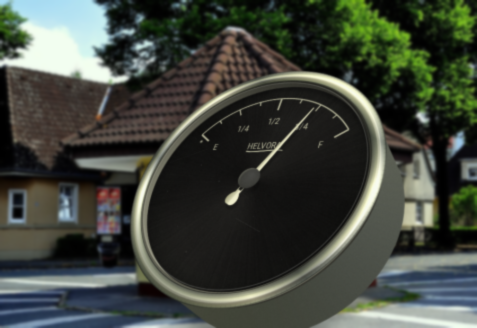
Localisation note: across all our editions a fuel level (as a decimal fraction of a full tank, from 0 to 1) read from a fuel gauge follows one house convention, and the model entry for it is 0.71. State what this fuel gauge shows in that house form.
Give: 0.75
